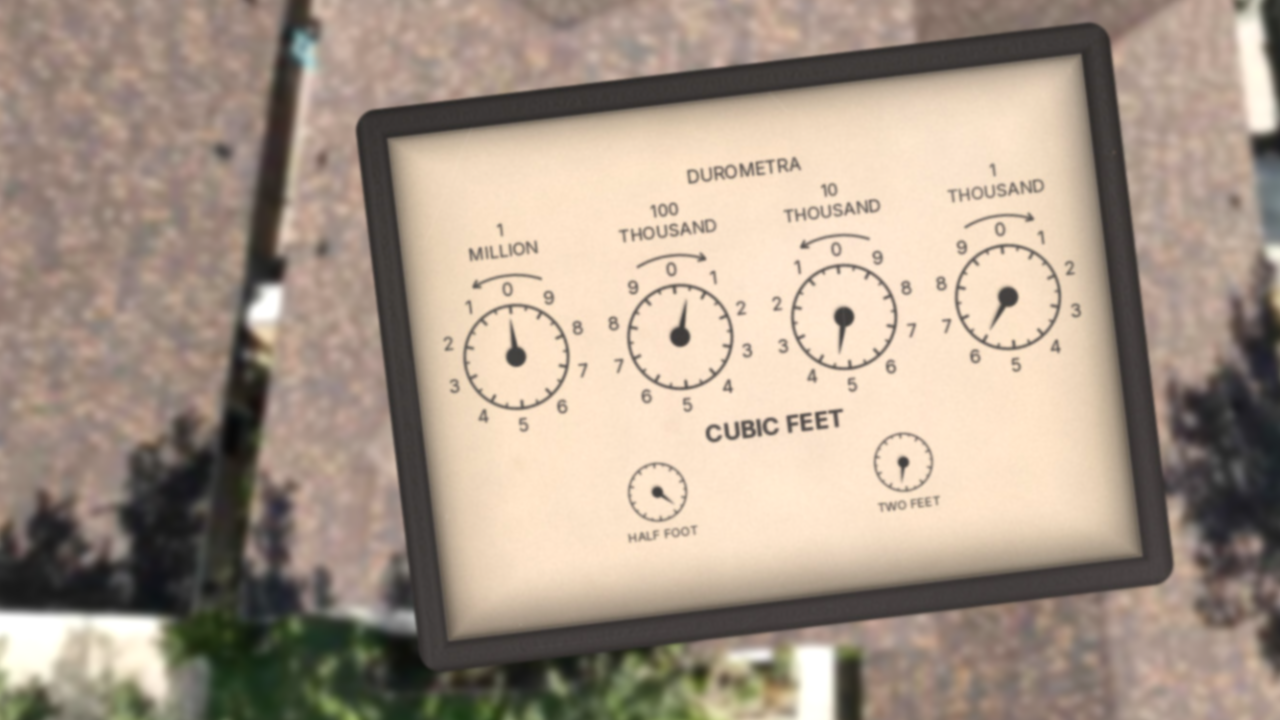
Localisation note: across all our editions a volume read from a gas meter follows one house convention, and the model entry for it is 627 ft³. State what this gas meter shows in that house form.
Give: 4600 ft³
